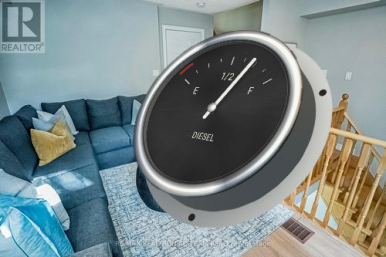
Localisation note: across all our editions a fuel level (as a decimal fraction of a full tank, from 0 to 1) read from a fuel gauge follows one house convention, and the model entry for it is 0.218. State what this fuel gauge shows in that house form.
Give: 0.75
